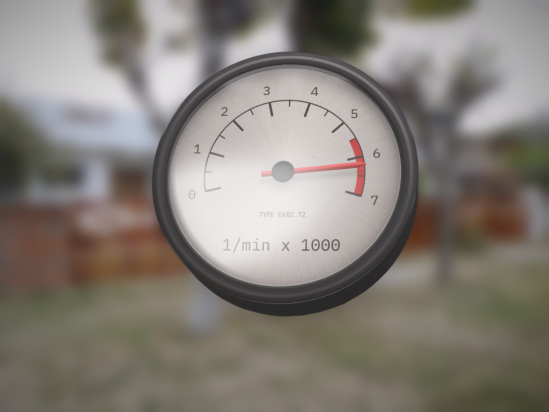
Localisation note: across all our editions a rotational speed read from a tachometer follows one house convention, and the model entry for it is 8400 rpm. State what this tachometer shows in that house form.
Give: 6250 rpm
